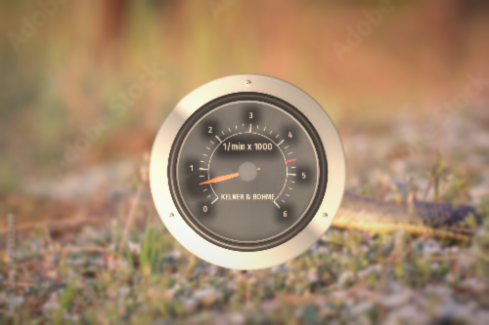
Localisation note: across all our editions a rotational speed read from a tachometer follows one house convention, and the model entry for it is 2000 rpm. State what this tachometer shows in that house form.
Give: 600 rpm
